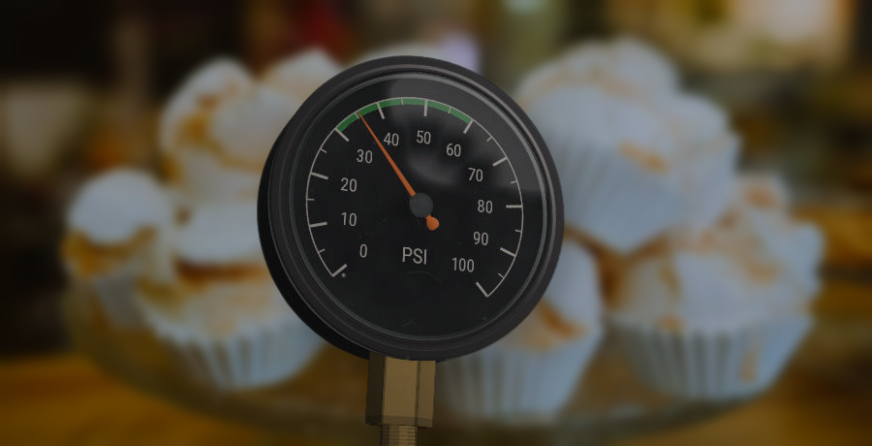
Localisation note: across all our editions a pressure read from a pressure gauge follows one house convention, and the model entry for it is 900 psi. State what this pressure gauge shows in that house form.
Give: 35 psi
